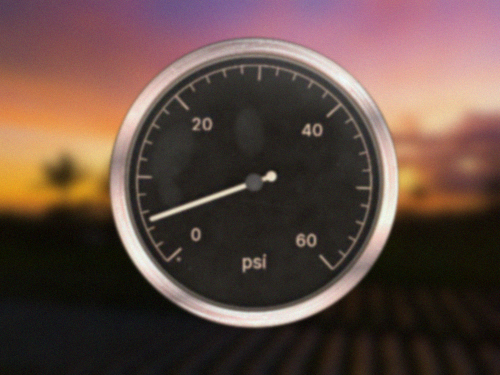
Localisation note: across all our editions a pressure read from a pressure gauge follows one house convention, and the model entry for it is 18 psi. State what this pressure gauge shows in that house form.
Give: 5 psi
